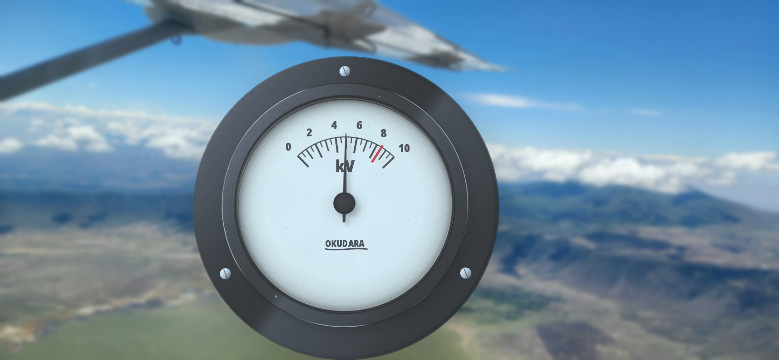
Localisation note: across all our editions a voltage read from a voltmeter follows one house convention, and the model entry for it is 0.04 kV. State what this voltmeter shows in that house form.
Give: 5 kV
